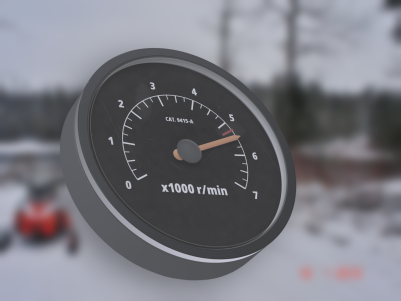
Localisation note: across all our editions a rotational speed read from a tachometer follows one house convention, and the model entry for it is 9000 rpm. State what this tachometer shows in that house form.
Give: 5500 rpm
